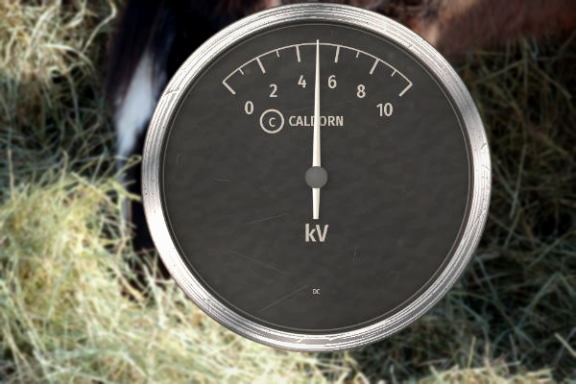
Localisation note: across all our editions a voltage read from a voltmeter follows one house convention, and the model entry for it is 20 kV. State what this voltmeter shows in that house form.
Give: 5 kV
